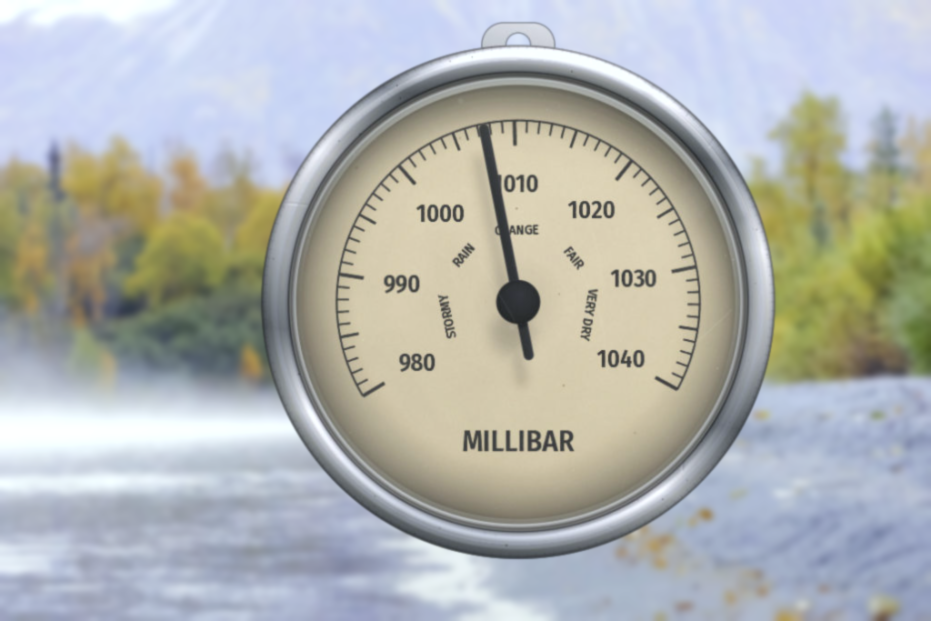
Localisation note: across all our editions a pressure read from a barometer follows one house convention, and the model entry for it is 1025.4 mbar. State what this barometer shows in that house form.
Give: 1007.5 mbar
